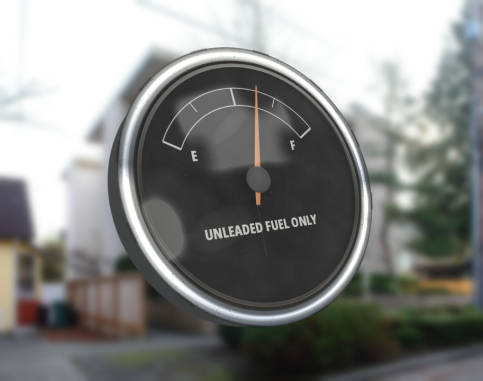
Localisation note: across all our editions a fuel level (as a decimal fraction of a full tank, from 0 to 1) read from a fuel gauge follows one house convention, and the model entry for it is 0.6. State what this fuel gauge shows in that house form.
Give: 0.625
